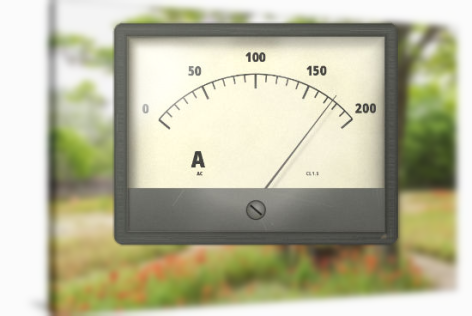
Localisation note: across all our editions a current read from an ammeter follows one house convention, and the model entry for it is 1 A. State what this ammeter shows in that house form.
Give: 175 A
